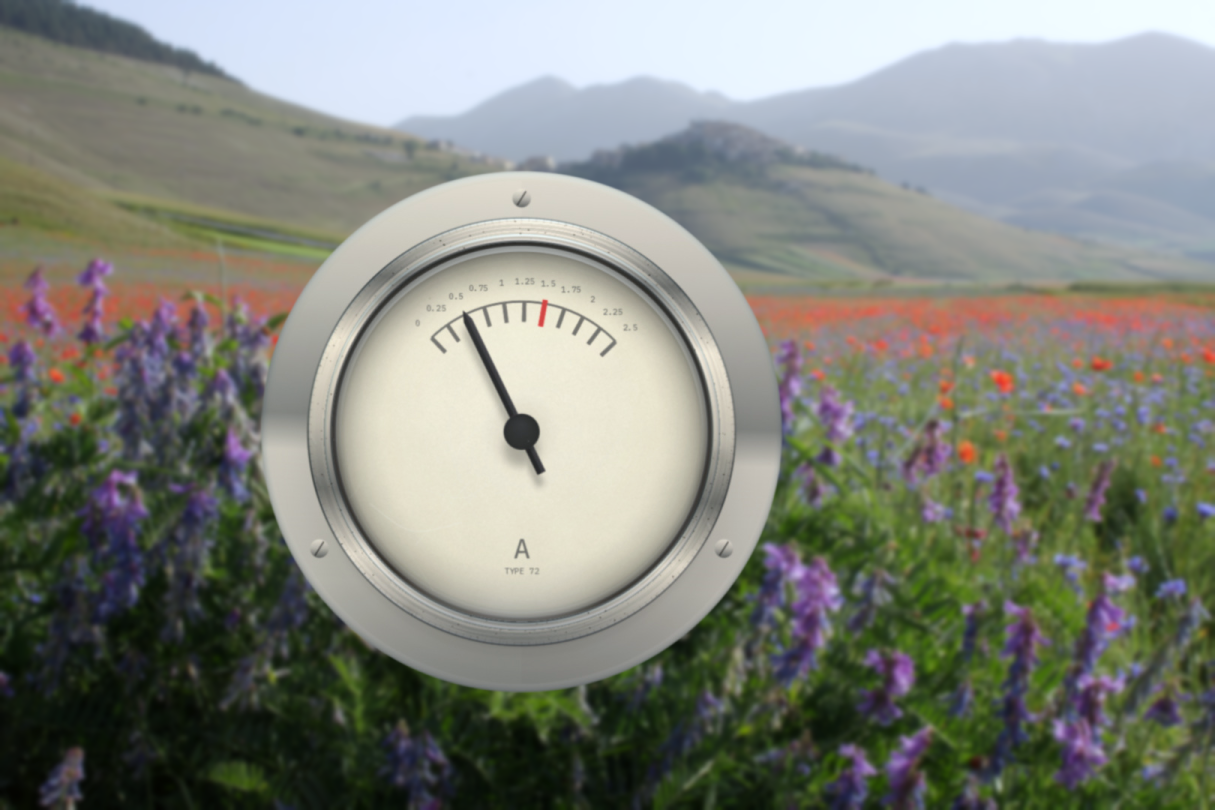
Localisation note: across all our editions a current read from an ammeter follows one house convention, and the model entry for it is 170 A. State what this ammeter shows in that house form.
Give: 0.5 A
